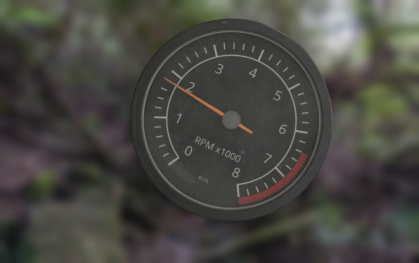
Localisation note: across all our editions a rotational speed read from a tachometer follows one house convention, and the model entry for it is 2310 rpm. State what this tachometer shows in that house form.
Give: 1800 rpm
